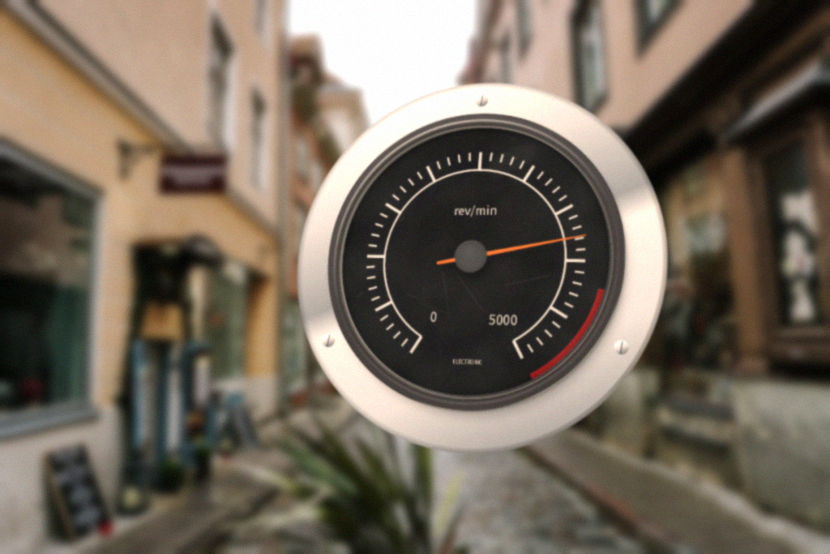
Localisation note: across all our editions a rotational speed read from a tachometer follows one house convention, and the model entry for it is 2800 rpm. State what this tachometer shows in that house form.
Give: 3800 rpm
